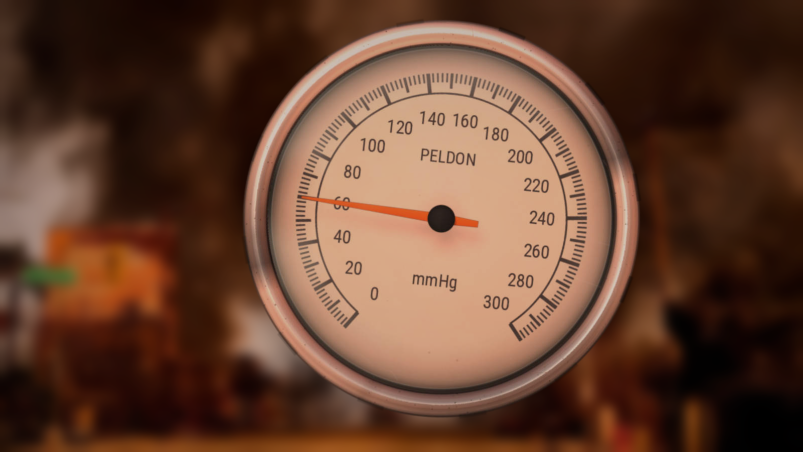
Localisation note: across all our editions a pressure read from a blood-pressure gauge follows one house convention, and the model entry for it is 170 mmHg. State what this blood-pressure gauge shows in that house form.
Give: 60 mmHg
